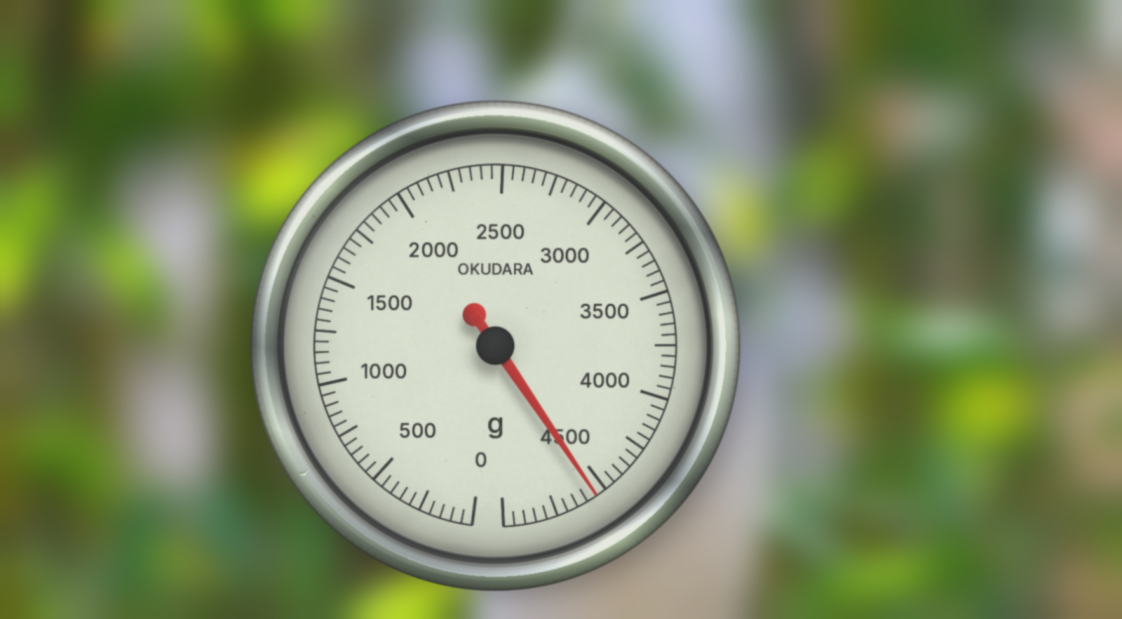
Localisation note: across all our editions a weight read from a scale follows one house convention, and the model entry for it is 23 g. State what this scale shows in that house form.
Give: 4550 g
